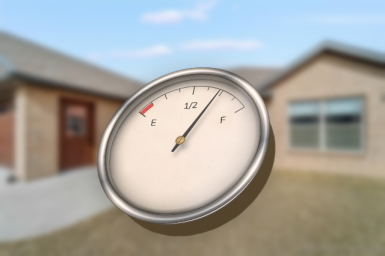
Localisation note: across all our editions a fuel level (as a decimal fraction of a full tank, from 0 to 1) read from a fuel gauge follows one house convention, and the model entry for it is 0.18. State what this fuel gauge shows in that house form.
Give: 0.75
